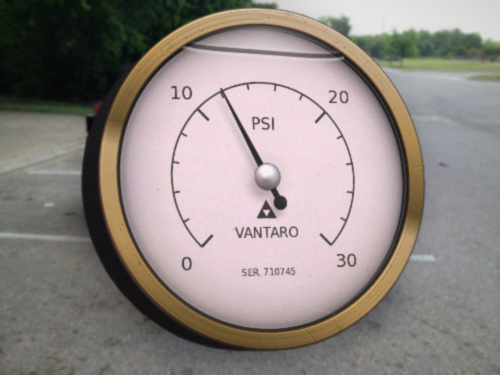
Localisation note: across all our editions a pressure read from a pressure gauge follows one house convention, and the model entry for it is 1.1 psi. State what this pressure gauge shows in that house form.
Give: 12 psi
